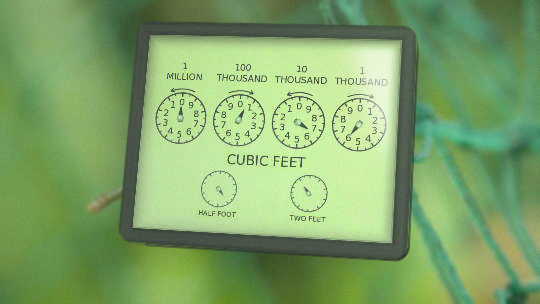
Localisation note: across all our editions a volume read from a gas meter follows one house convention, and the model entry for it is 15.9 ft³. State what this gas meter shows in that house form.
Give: 6600 ft³
